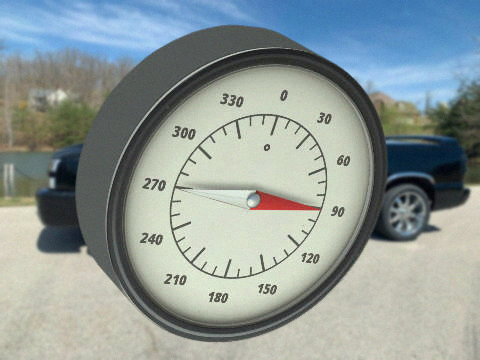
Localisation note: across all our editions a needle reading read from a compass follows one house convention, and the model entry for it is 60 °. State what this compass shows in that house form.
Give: 90 °
